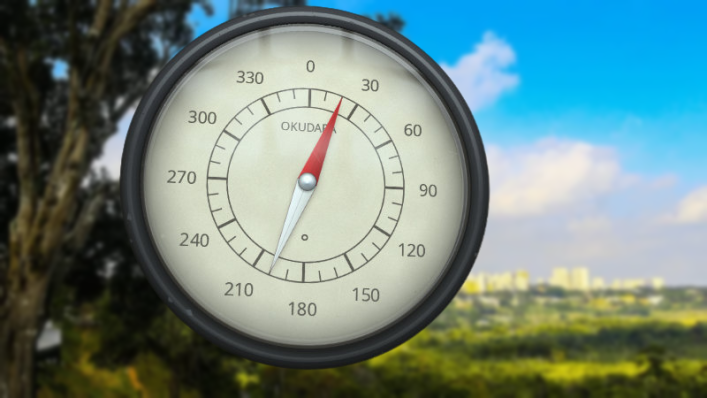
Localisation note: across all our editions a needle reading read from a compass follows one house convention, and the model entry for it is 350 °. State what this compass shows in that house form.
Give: 20 °
